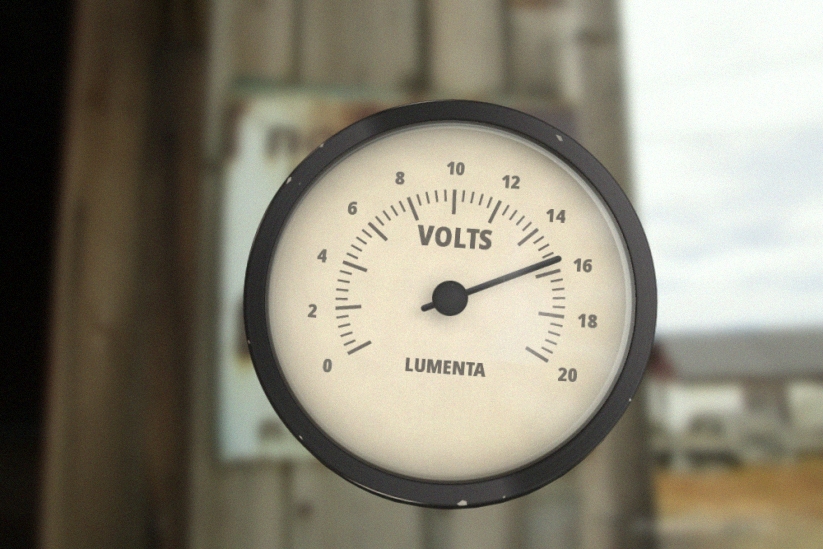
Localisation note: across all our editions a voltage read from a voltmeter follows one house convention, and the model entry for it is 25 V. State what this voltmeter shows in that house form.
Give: 15.6 V
